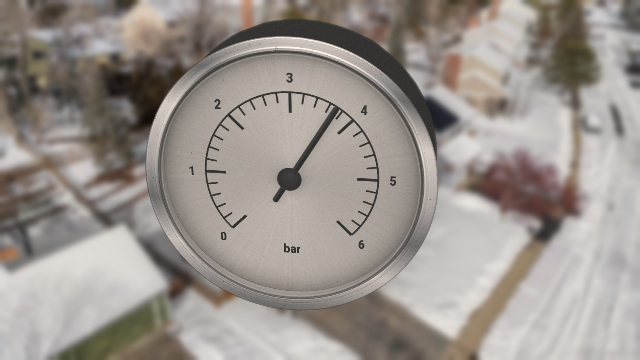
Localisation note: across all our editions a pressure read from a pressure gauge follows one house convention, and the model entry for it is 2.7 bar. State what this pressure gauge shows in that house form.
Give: 3.7 bar
